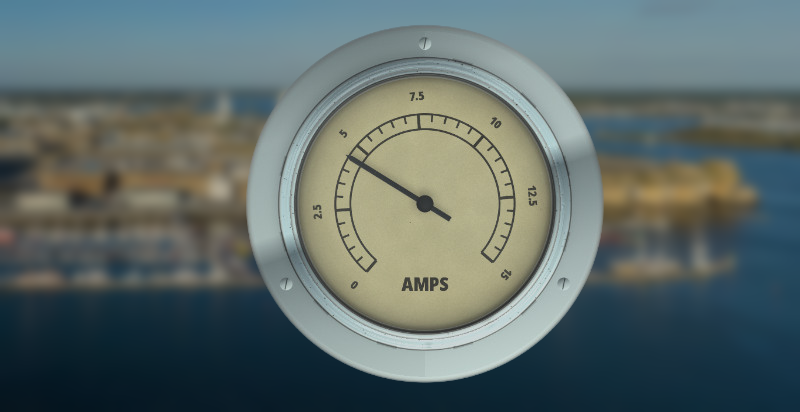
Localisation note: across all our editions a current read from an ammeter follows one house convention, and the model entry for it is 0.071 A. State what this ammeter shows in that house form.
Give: 4.5 A
